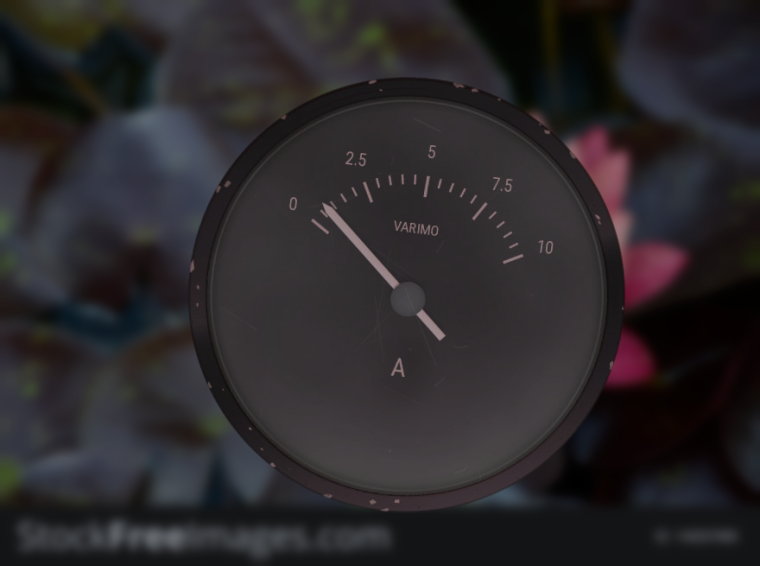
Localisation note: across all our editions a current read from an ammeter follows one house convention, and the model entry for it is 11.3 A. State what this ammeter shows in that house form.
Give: 0.75 A
